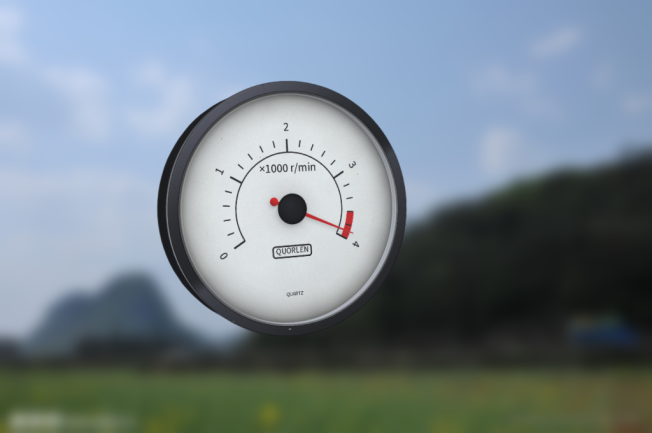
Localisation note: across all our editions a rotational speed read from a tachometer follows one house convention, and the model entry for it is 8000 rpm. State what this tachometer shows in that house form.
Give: 3900 rpm
